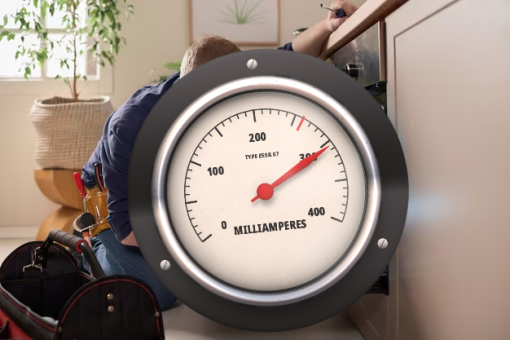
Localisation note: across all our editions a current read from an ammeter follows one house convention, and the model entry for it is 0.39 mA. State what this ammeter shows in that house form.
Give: 305 mA
